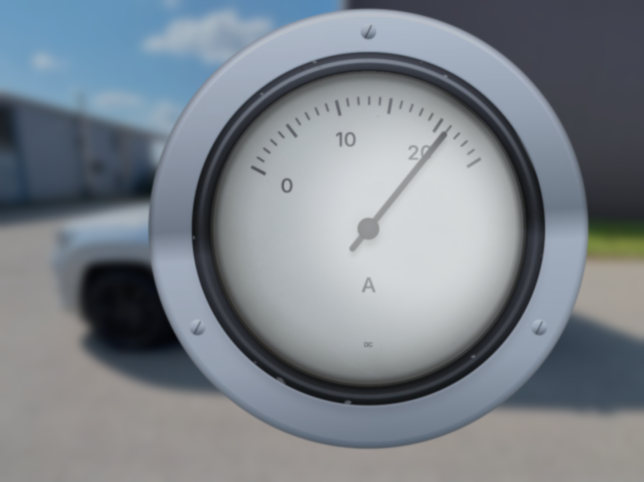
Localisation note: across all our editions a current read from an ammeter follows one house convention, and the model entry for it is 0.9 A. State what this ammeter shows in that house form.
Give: 21 A
